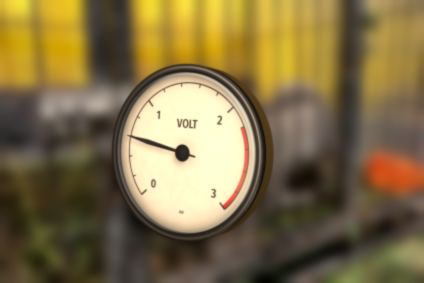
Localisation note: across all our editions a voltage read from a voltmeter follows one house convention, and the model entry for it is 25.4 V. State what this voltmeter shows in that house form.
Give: 0.6 V
